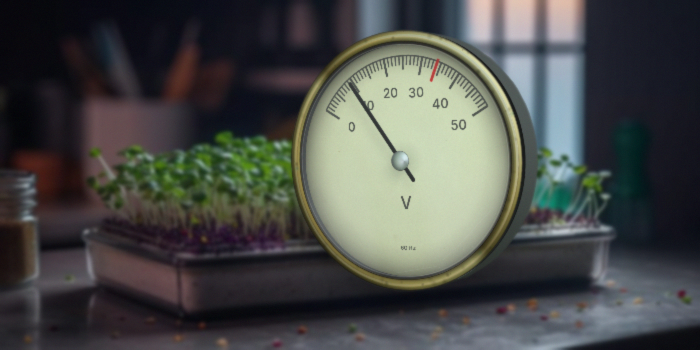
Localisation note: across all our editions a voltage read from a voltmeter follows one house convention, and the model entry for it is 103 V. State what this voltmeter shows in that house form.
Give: 10 V
